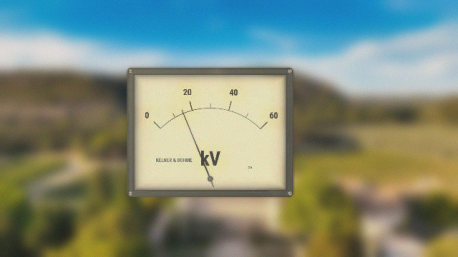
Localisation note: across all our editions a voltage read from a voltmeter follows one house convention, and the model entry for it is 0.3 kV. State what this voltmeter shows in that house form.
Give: 15 kV
